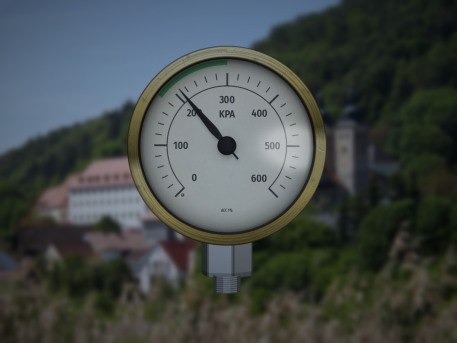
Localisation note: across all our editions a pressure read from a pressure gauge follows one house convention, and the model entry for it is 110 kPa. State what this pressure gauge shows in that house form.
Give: 210 kPa
